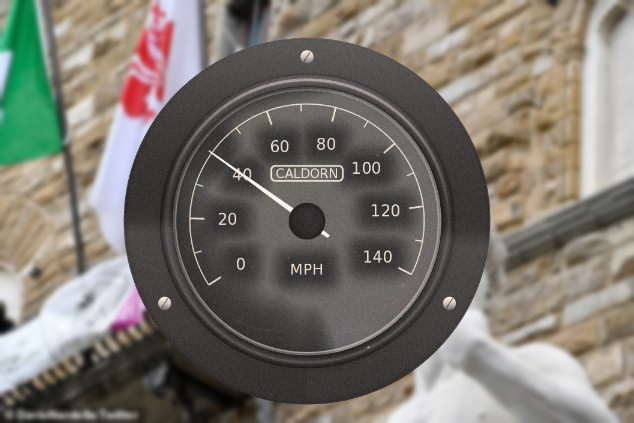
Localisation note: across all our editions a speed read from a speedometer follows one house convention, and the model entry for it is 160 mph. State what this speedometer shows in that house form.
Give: 40 mph
